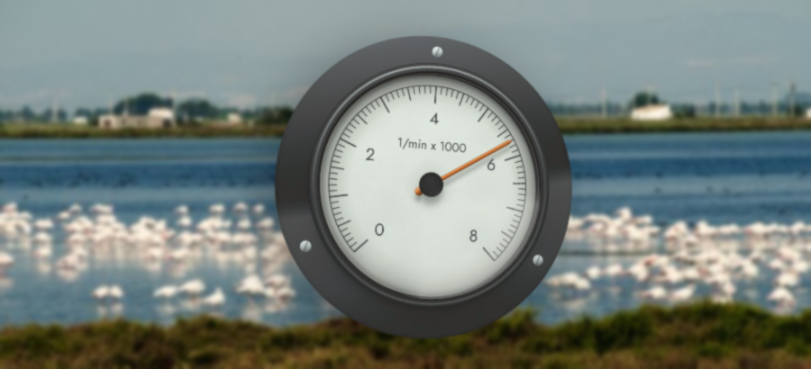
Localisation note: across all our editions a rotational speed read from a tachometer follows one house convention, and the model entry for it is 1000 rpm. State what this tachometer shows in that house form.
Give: 5700 rpm
